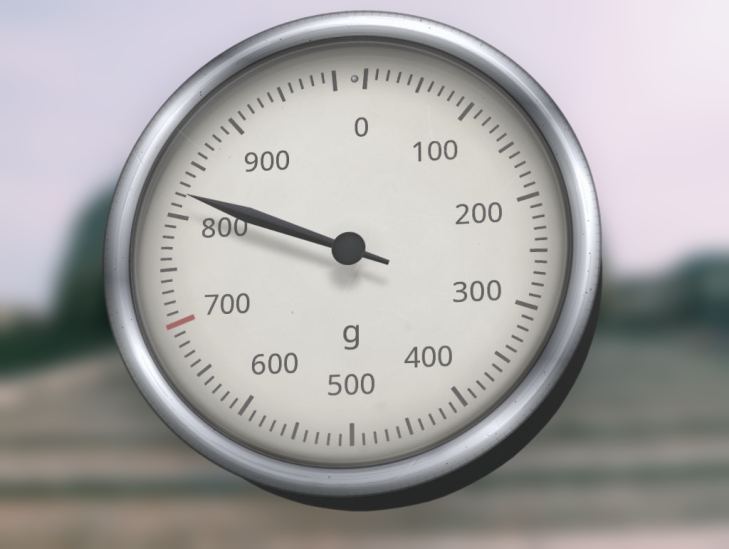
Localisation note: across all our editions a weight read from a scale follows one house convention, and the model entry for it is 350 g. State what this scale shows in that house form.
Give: 820 g
